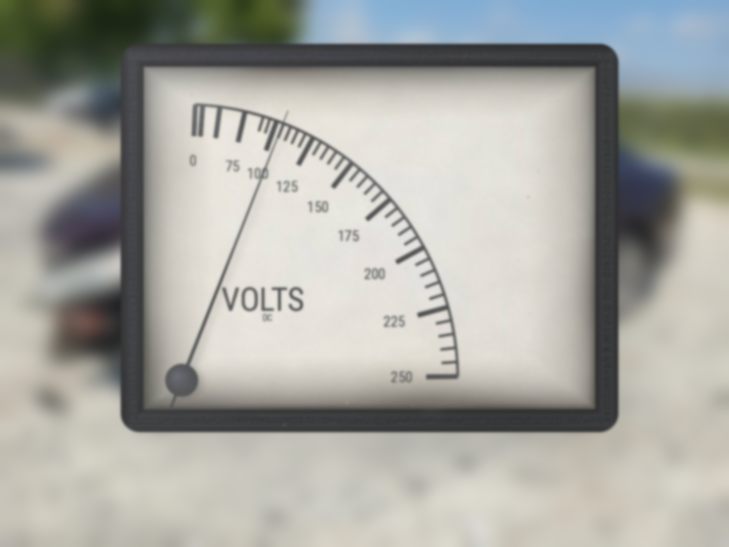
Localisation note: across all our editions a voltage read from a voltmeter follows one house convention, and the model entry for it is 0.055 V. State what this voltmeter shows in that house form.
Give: 105 V
